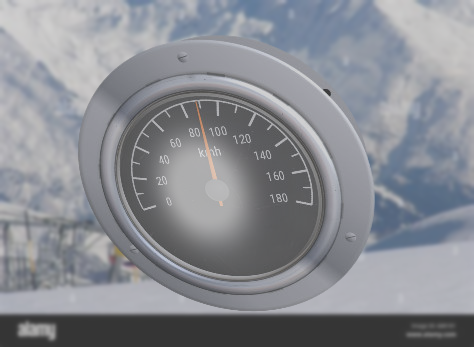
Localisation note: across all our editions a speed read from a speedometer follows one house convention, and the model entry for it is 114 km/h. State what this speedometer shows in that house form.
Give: 90 km/h
